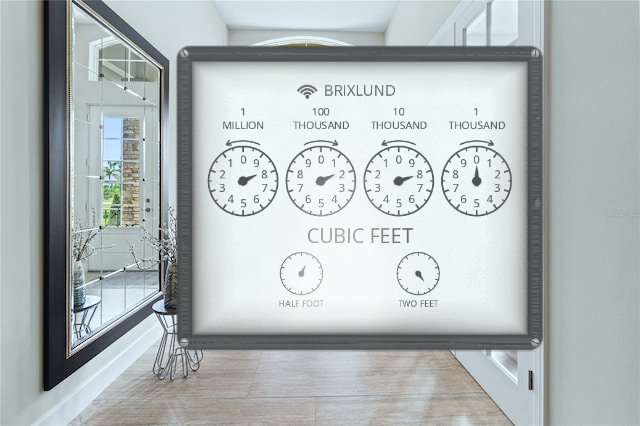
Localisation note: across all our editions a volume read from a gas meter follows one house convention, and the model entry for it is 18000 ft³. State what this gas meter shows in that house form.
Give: 818000 ft³
